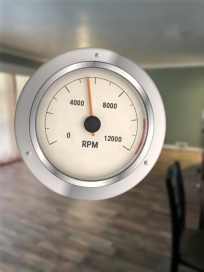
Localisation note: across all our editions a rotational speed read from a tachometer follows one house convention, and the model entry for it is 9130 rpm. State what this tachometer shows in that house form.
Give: 5500 rpm
